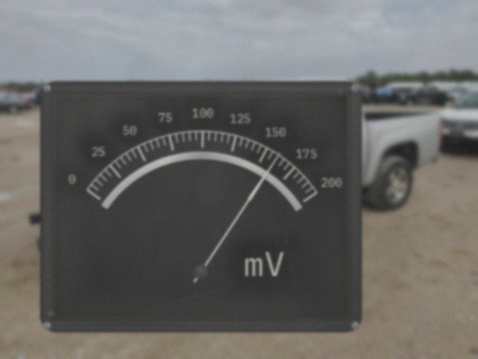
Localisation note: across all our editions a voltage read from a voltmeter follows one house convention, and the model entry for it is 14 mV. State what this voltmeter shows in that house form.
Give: 160 mV
